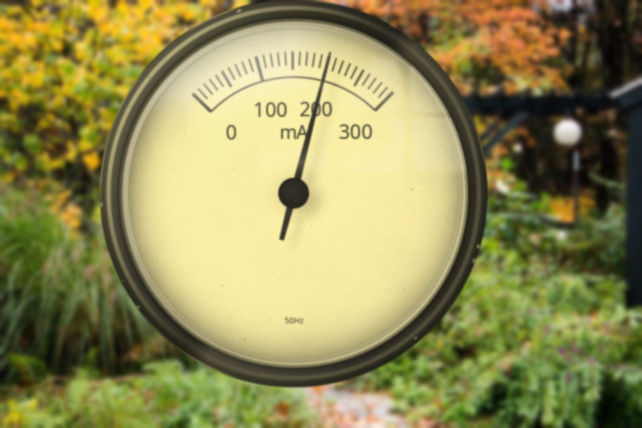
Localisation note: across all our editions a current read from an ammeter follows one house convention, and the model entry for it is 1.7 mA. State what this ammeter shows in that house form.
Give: 200 mA
